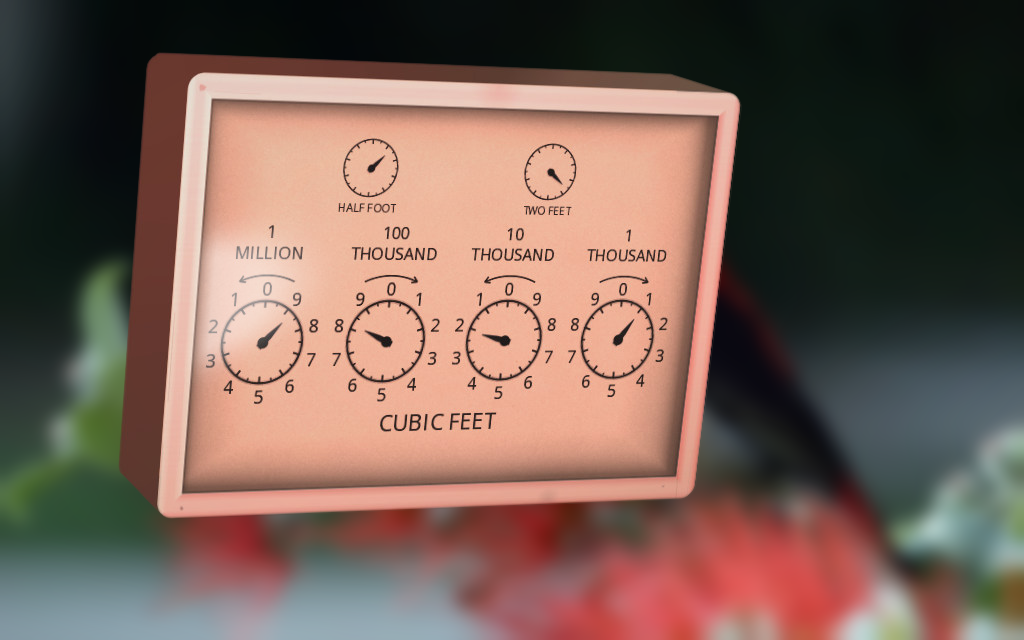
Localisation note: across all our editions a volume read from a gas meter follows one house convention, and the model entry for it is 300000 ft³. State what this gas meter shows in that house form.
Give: 882100 ft³
